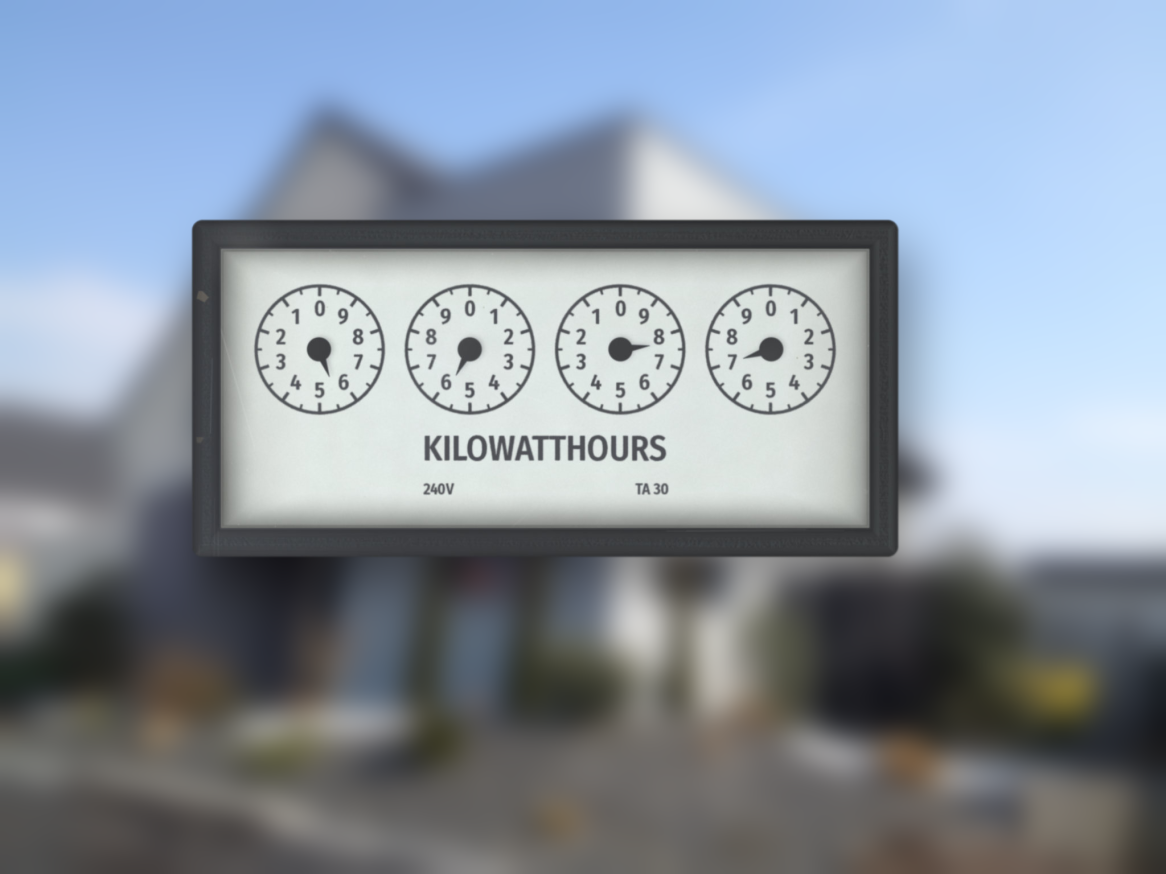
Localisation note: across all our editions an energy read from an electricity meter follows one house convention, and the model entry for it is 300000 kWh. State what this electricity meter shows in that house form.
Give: 5577 kWh
